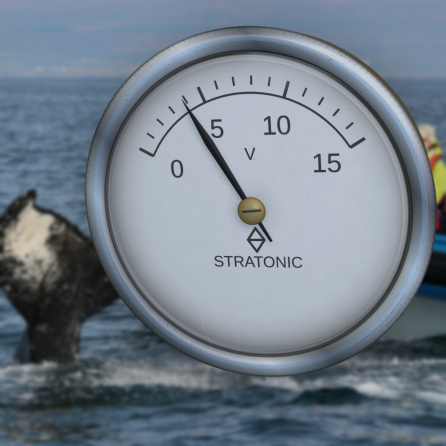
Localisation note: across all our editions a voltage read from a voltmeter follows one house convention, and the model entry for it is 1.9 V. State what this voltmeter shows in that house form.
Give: 4 V
